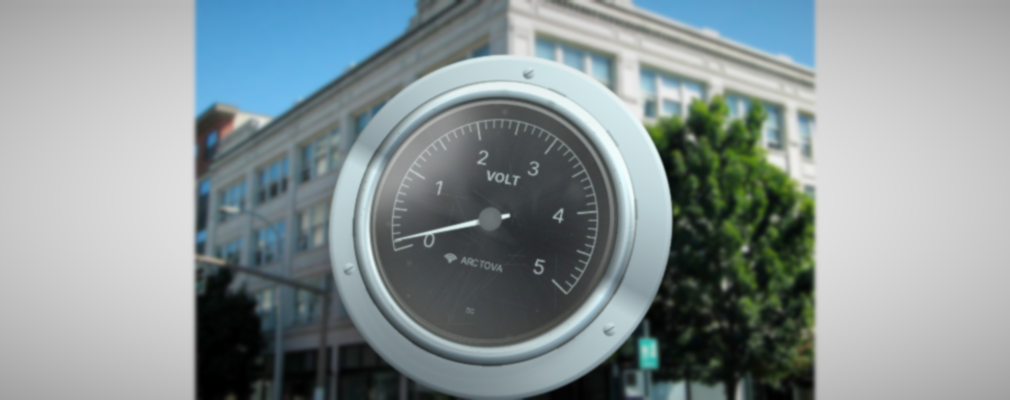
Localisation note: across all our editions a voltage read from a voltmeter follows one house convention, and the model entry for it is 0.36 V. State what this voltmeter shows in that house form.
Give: 0.1 V
